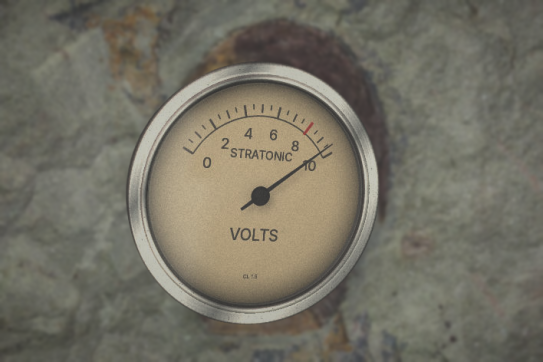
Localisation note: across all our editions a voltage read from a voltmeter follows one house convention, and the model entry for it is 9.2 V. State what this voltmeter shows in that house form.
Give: 9.5 V
